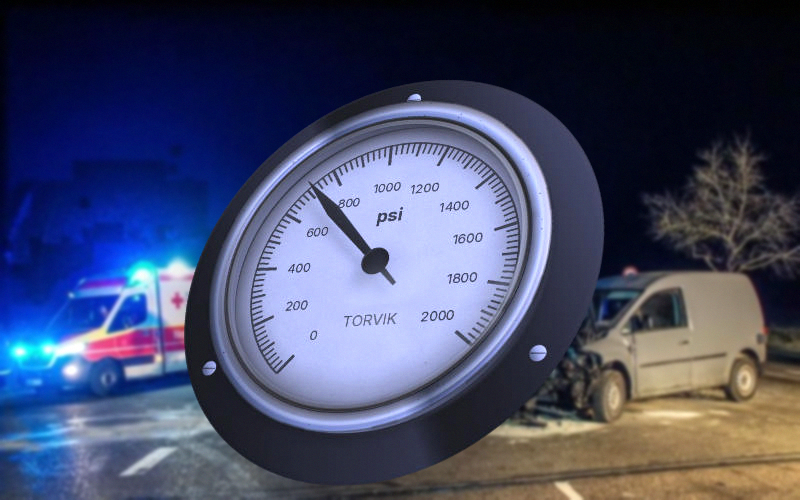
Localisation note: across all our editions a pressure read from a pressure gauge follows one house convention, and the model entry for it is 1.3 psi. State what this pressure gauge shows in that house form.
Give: 720 psi
